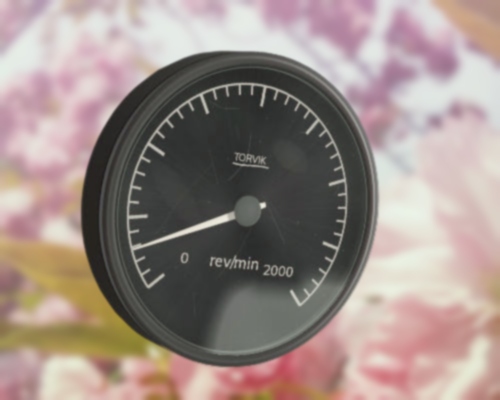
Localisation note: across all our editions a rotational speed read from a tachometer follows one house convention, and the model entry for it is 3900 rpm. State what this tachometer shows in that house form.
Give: 150 rpm
